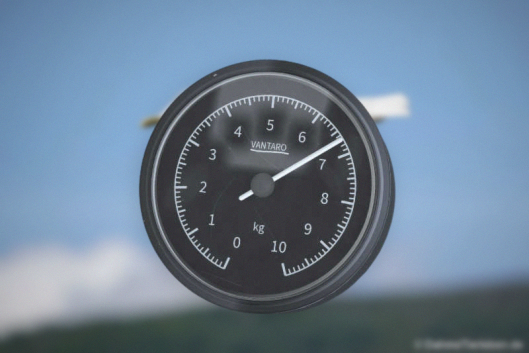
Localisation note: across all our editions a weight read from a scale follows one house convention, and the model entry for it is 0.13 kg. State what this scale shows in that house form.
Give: 6.7 kg
